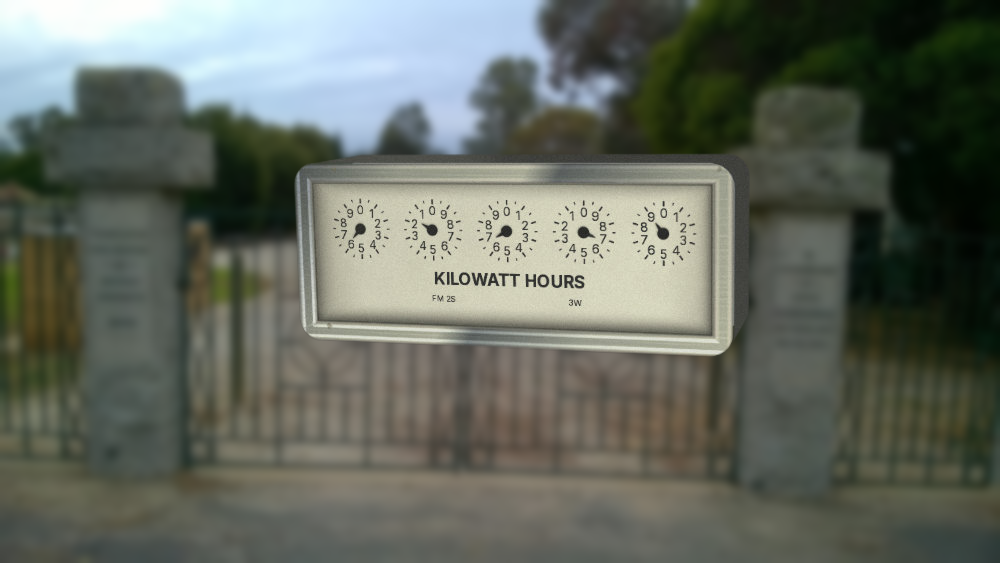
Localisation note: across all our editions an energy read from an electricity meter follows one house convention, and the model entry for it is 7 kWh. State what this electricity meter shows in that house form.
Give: 61669 kWh
